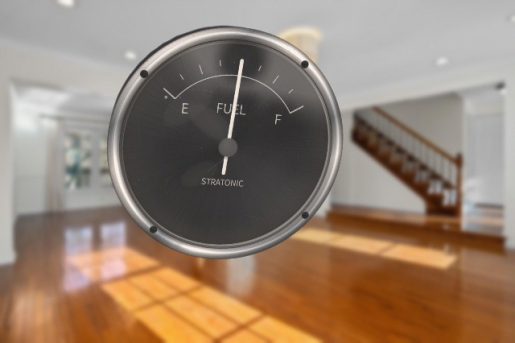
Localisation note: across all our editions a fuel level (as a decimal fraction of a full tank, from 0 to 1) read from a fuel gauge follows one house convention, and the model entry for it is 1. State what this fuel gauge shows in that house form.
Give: 0.5
